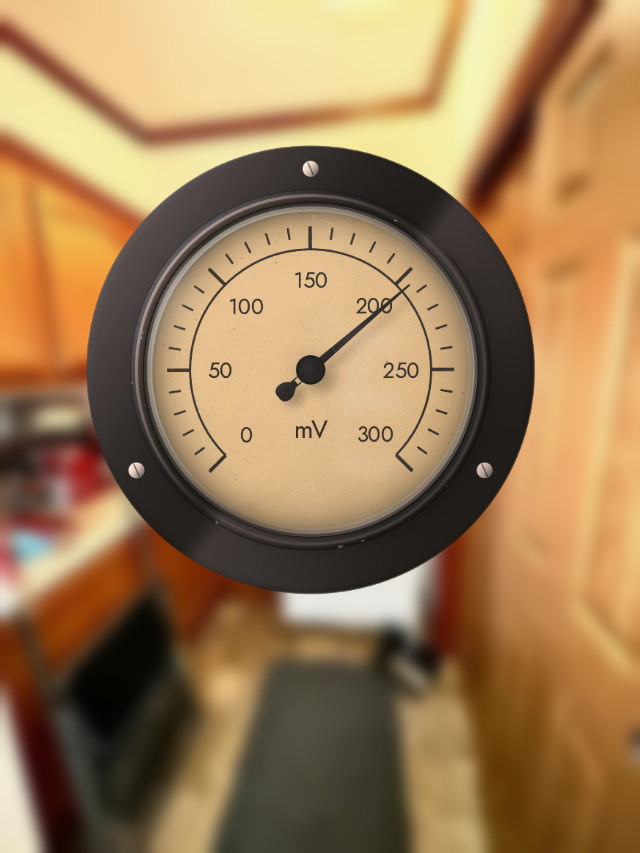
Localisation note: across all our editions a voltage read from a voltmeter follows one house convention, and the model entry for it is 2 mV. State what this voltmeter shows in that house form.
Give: 205 mV
